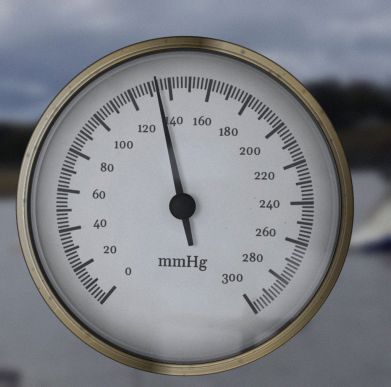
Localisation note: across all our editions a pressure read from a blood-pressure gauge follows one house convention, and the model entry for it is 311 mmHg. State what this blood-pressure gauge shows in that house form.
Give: 134 mmHg
